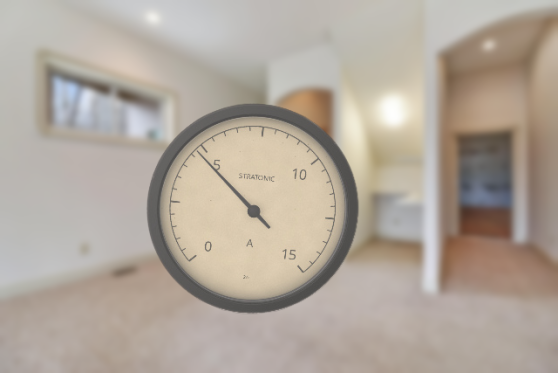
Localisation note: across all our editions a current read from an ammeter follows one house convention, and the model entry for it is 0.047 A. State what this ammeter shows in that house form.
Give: 4.75 A
